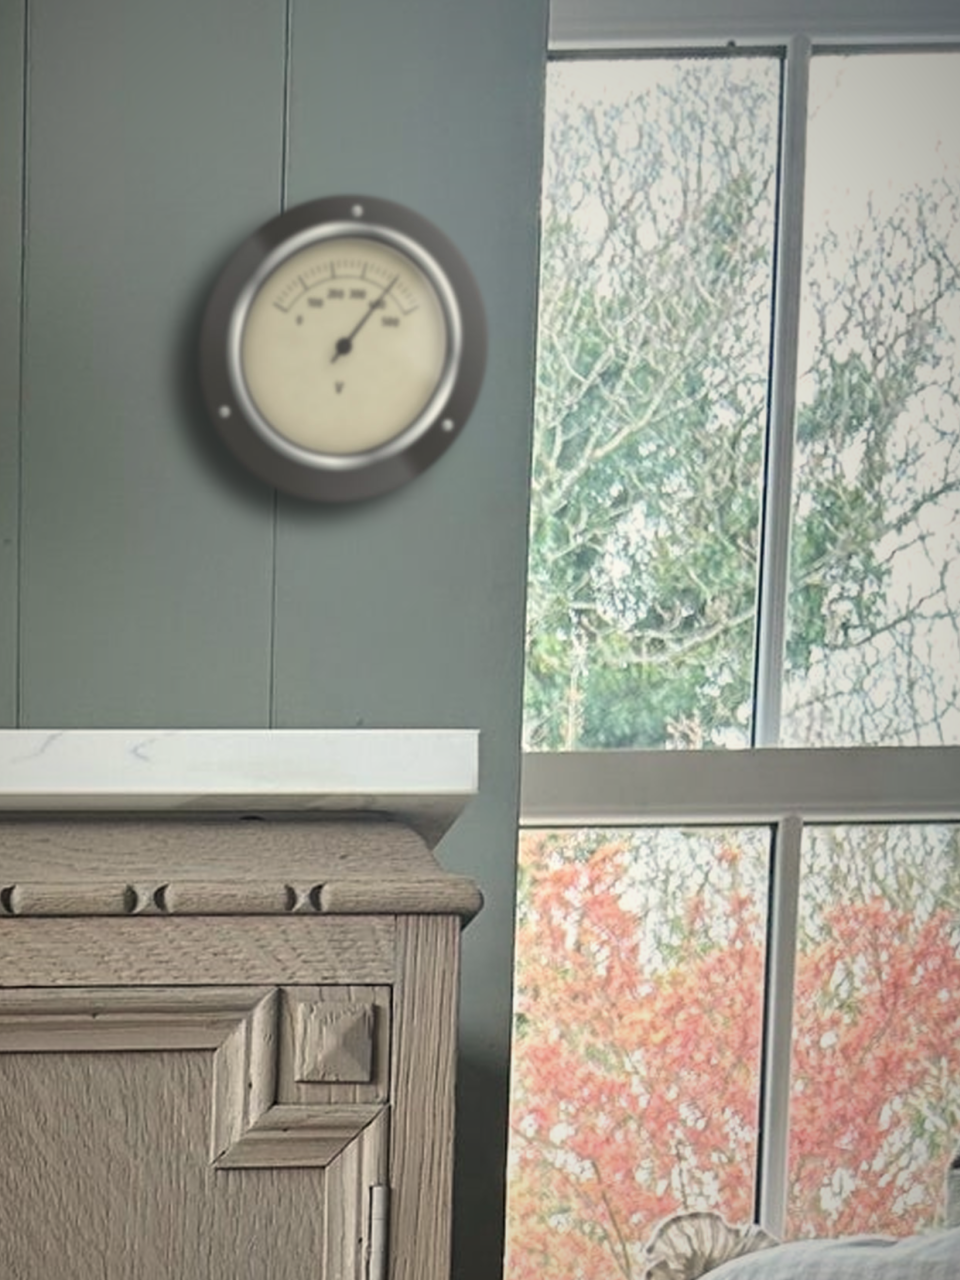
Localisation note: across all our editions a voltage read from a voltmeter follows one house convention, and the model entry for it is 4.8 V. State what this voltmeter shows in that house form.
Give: 400 V
